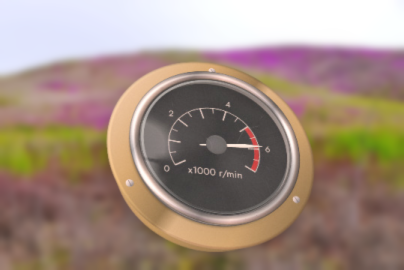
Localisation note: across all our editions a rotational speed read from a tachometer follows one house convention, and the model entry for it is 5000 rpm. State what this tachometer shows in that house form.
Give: 6000 rpm
